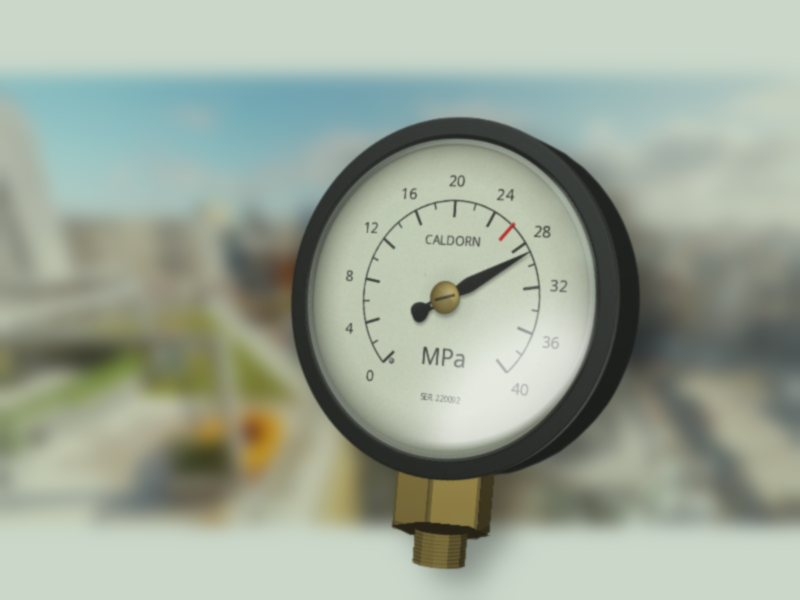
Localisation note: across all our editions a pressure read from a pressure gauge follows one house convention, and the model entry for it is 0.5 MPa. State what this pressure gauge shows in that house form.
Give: 29 MPa
